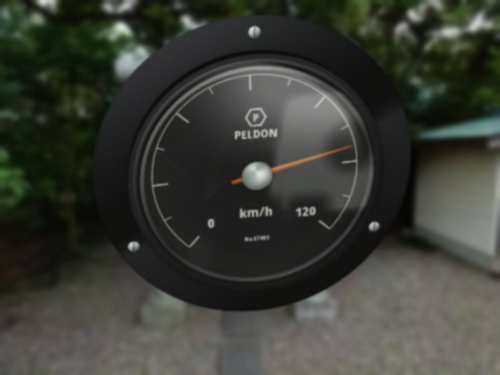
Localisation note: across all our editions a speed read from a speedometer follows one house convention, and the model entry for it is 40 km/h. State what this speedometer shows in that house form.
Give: 95 km/h
